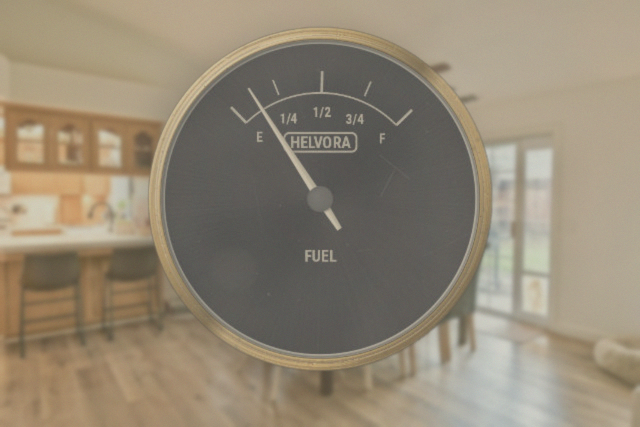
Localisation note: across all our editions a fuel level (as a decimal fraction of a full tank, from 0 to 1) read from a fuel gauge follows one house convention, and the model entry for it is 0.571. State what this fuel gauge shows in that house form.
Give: 0.125
